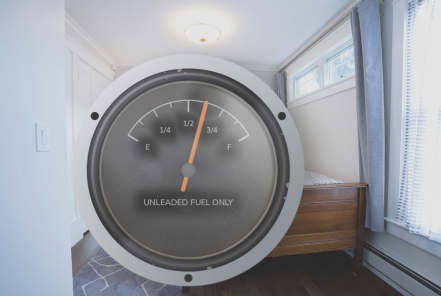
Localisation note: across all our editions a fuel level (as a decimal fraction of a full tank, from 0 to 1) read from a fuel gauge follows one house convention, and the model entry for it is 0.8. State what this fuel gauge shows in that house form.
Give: 0.625
